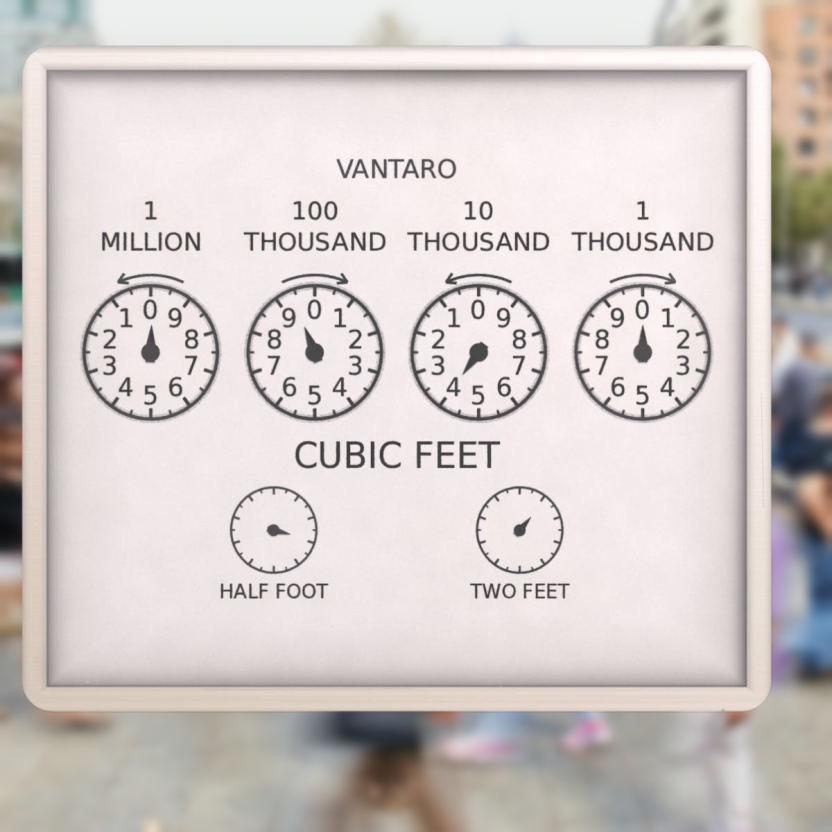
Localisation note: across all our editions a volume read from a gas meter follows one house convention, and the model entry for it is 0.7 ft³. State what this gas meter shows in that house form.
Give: 994000 ft³
